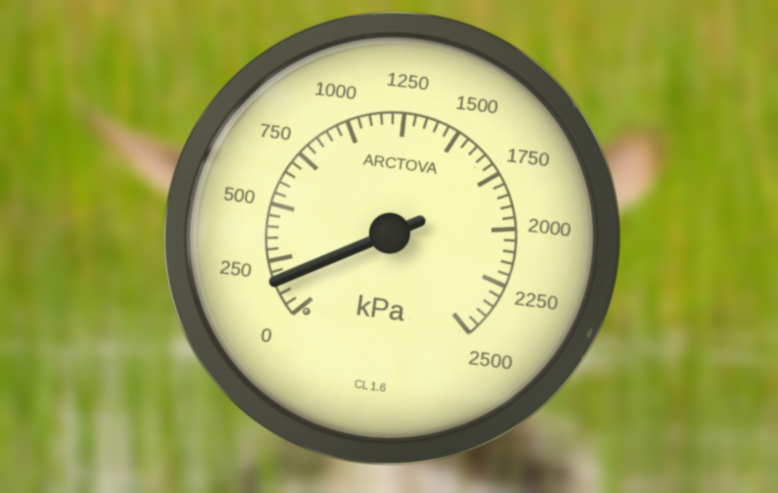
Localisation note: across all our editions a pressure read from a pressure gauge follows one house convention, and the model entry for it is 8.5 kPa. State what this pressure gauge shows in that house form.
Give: 150 kPa
